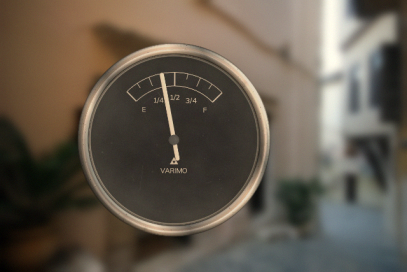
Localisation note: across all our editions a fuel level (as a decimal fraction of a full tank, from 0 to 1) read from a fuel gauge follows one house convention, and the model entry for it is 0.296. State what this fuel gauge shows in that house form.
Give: 0.375
